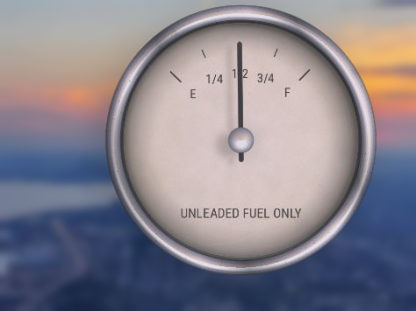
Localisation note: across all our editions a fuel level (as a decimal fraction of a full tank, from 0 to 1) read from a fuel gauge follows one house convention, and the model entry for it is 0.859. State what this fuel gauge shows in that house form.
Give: 0.5
